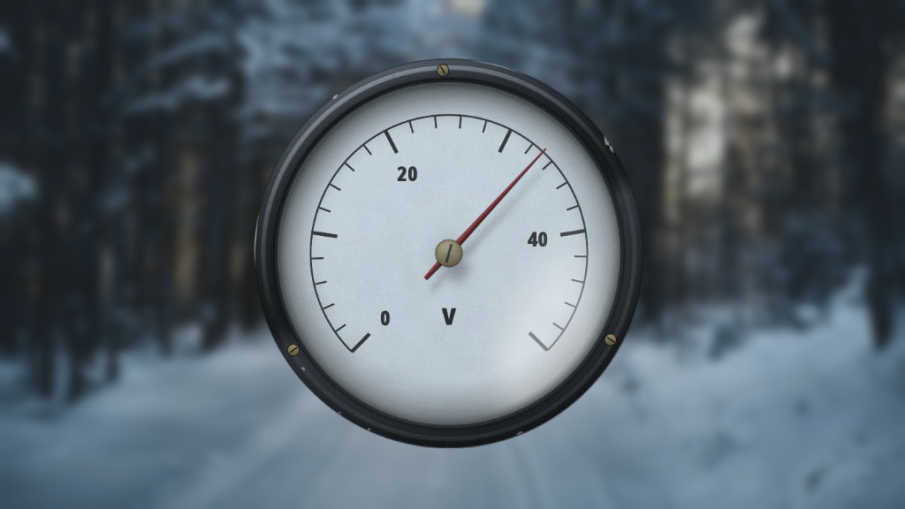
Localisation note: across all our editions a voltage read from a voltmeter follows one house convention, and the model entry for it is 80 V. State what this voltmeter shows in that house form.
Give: 33 V
